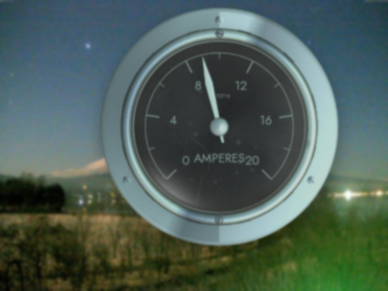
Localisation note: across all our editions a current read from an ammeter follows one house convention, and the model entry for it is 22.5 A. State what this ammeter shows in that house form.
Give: 9 A
